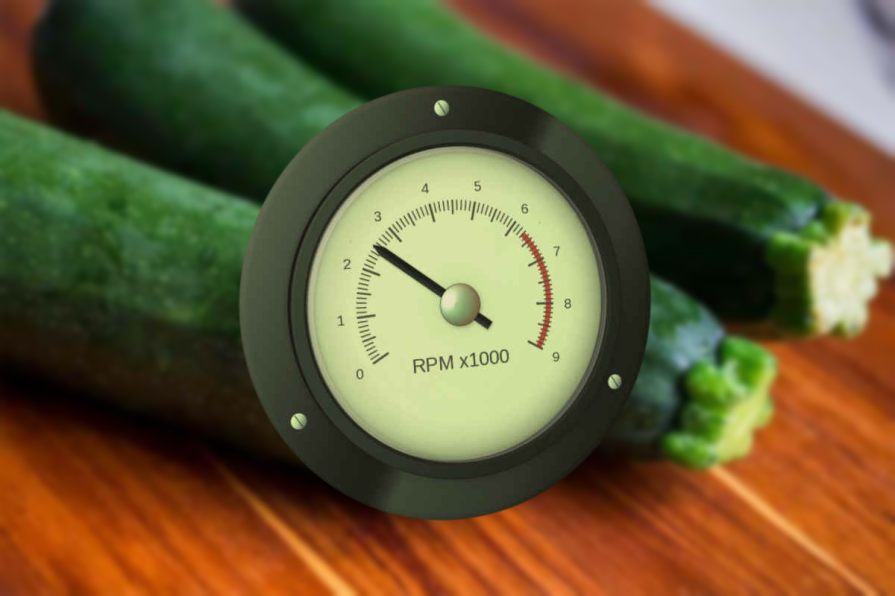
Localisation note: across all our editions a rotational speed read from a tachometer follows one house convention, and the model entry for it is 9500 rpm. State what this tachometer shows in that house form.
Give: 2500 rpm
